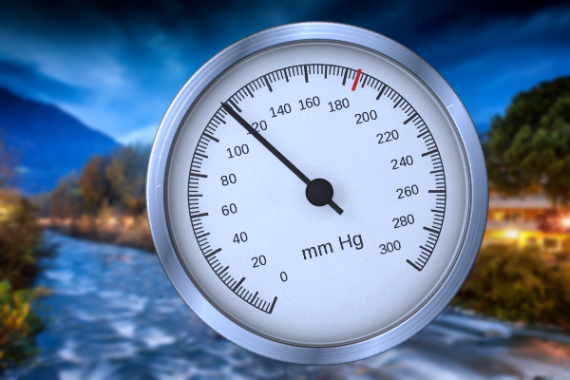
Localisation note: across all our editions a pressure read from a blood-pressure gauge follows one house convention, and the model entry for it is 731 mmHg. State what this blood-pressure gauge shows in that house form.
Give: 116 mmHg
